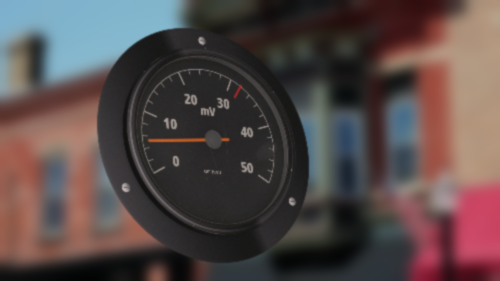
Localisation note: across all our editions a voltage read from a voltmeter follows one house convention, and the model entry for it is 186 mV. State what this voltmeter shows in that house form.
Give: 5 mV
